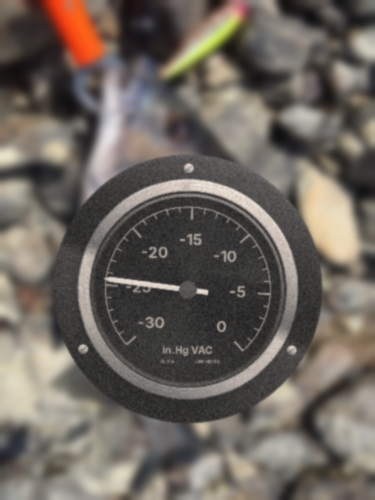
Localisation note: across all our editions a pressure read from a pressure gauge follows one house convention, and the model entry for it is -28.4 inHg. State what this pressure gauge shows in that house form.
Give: -24.5 inHg
